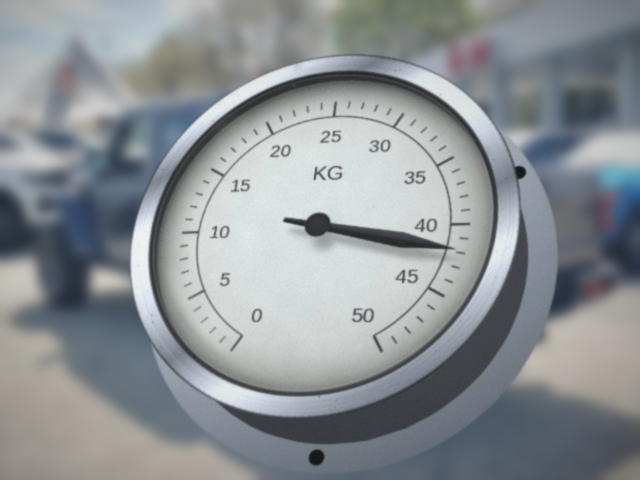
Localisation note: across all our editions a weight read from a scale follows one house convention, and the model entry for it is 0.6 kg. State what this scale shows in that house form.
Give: 42 kg
